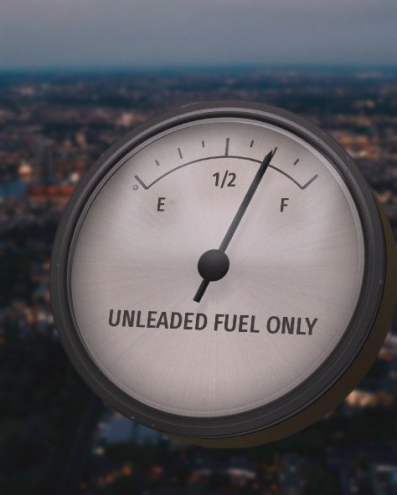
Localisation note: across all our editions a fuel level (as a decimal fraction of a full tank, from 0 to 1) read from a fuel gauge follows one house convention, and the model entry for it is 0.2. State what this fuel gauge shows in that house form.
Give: 0.75
